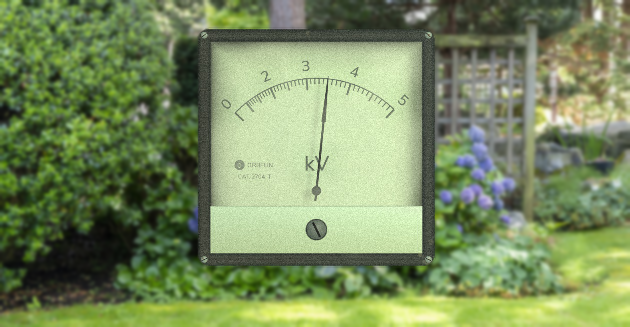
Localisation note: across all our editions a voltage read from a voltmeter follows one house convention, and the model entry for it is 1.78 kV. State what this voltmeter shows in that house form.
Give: 3.5 kV
